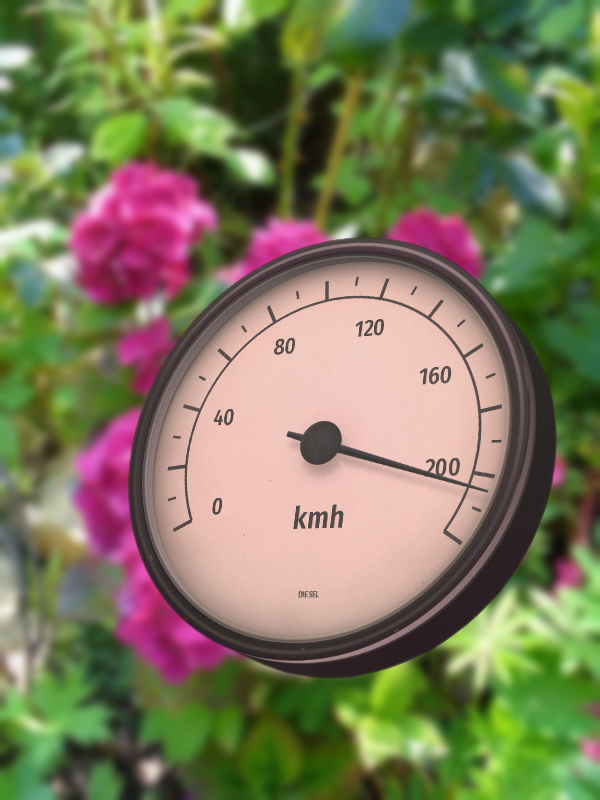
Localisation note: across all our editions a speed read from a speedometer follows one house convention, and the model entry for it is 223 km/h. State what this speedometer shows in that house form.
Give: 205 km/h
